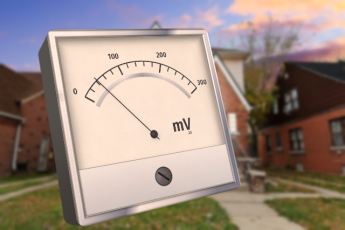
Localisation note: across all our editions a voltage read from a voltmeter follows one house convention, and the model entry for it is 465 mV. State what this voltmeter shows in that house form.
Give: 40 mV
